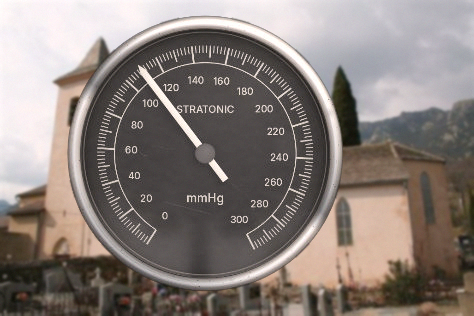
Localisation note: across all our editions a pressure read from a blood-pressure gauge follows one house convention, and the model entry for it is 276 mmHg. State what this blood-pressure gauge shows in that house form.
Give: 110 mmHg
